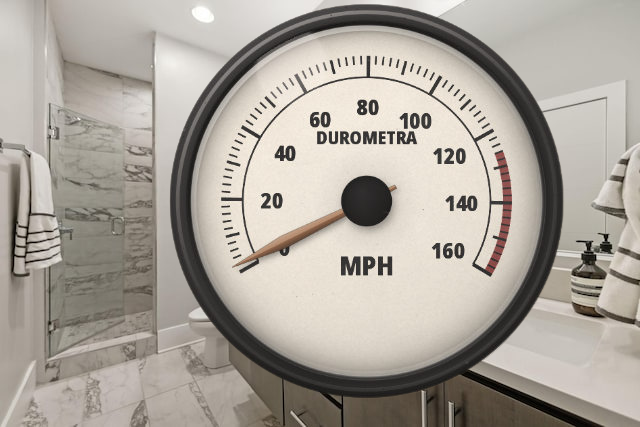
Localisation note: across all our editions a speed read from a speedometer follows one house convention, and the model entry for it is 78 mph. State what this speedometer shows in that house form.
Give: 2 mph
